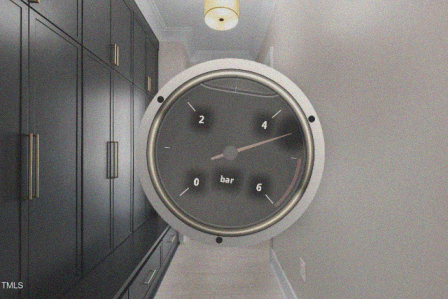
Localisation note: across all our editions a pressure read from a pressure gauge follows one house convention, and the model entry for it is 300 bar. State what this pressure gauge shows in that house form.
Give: 4.5 bar
